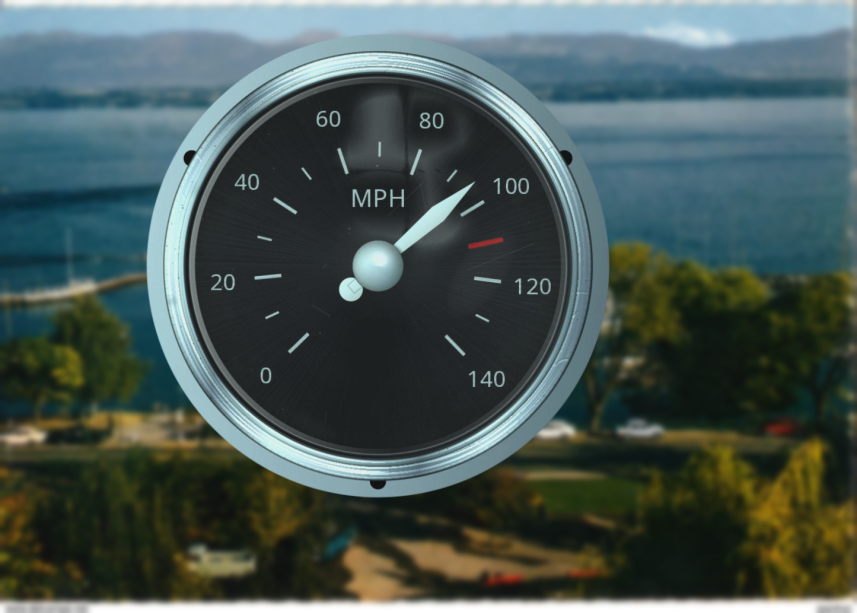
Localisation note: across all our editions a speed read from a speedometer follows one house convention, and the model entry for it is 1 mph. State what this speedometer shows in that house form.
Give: 95 mph
